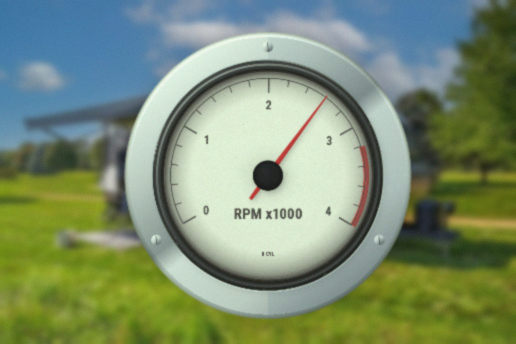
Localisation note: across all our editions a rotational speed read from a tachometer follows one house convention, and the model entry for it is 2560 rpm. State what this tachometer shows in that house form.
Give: 2600 rpm
